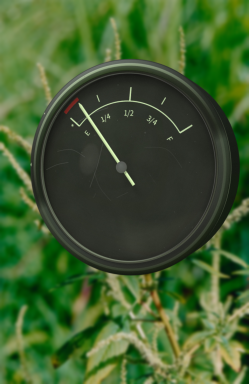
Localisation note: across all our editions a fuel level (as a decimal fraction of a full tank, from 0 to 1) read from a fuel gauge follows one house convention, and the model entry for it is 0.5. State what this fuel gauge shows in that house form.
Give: 0.125
